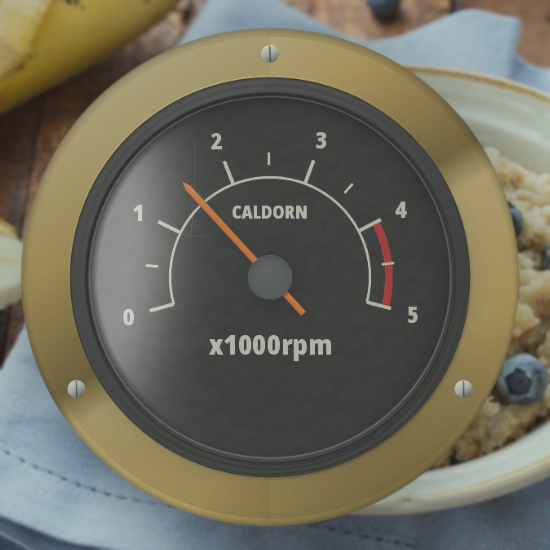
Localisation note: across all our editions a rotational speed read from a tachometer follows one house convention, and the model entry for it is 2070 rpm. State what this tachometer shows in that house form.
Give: 1500 rpm
